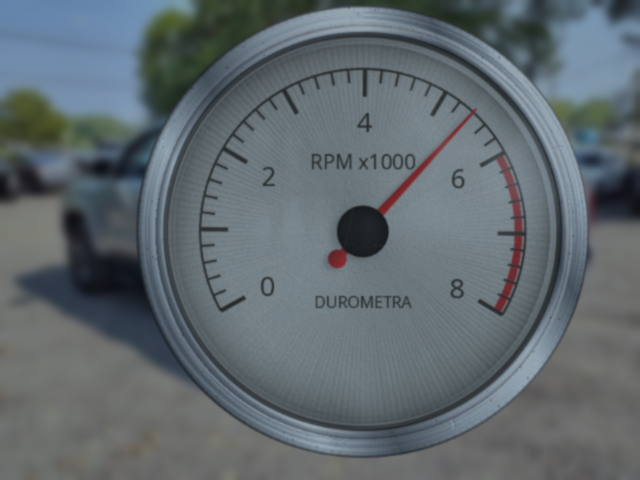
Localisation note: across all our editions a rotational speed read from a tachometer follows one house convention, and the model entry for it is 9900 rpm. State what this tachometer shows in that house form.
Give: 5400 rpm
